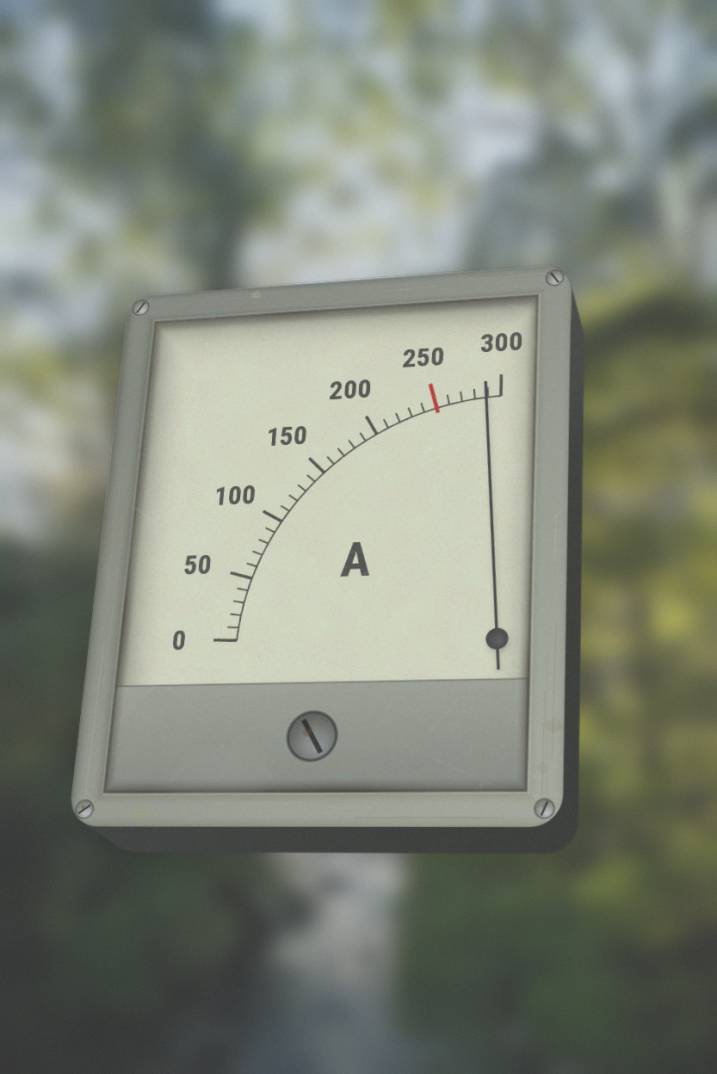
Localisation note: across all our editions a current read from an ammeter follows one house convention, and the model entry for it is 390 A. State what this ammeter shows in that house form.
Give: 290 A
